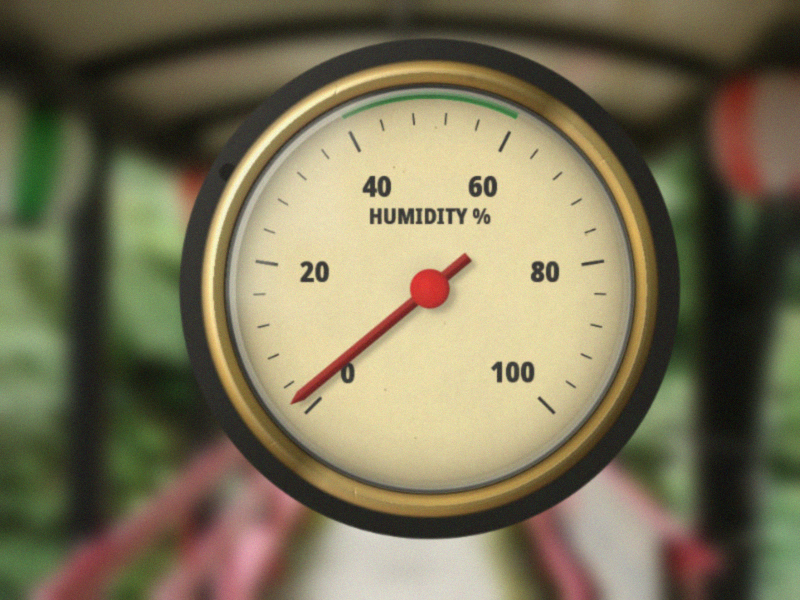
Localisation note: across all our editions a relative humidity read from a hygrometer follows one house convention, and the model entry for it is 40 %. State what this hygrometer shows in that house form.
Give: 2 %
